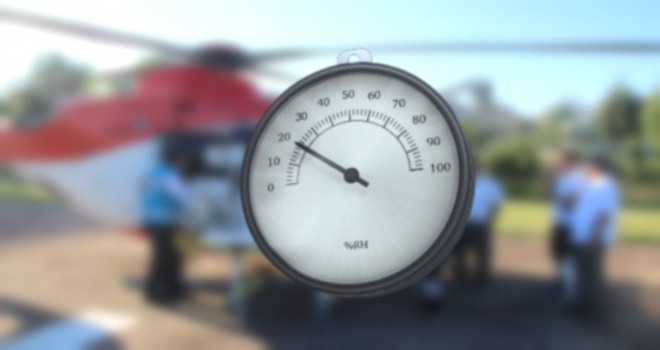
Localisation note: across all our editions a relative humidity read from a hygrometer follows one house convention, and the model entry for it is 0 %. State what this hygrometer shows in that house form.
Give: 20 %
